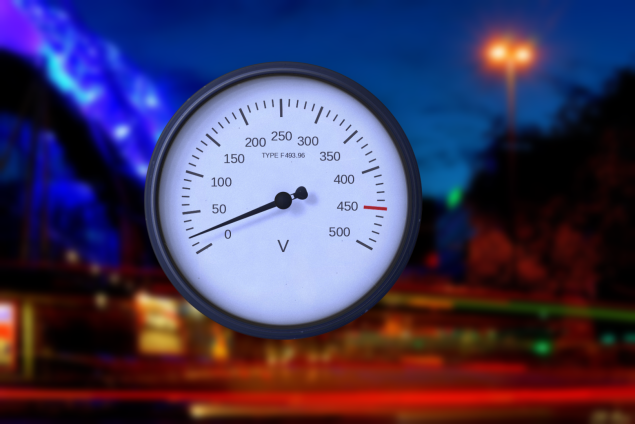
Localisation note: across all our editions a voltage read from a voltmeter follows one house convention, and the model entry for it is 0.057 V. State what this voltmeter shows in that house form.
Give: 20 V
